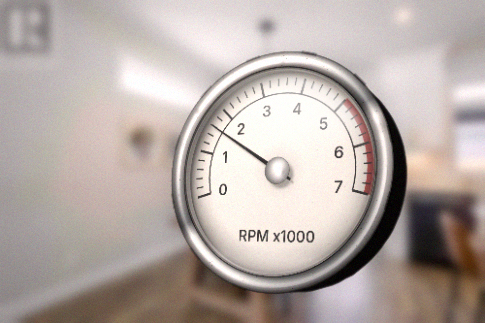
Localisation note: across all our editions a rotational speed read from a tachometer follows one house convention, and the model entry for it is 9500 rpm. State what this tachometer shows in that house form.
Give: 1600 rpm
